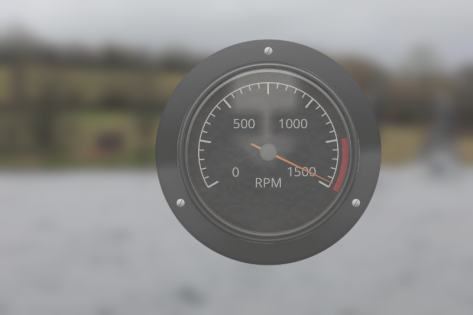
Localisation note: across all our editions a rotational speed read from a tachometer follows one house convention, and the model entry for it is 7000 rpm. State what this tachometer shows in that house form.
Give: 1475 rpm
